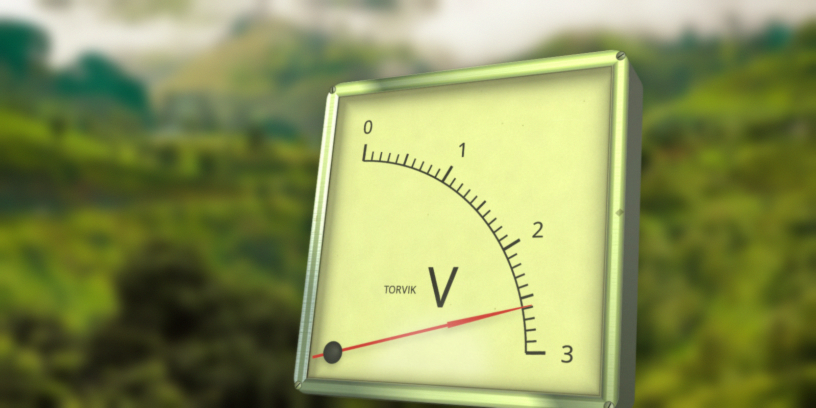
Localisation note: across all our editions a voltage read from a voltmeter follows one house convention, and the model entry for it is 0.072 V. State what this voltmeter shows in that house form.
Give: 2.6 V
